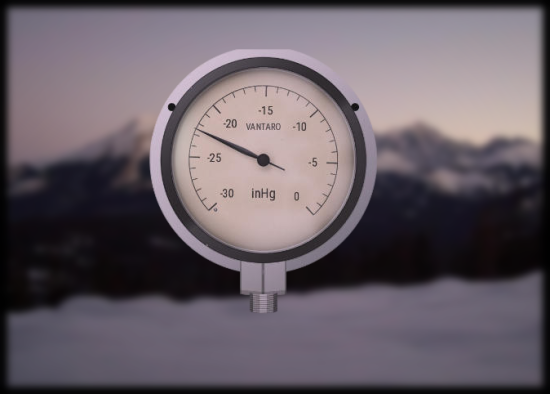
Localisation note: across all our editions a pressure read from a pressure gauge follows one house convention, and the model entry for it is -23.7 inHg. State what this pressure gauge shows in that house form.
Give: -22.5 inHg
